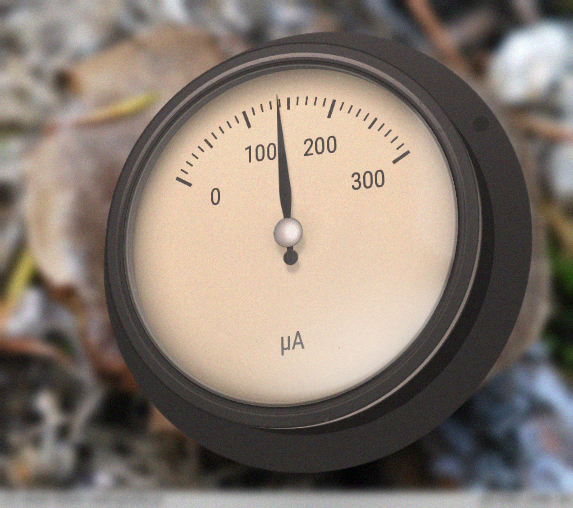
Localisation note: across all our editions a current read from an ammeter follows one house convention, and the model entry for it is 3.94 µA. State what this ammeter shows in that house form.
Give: 140 µA
